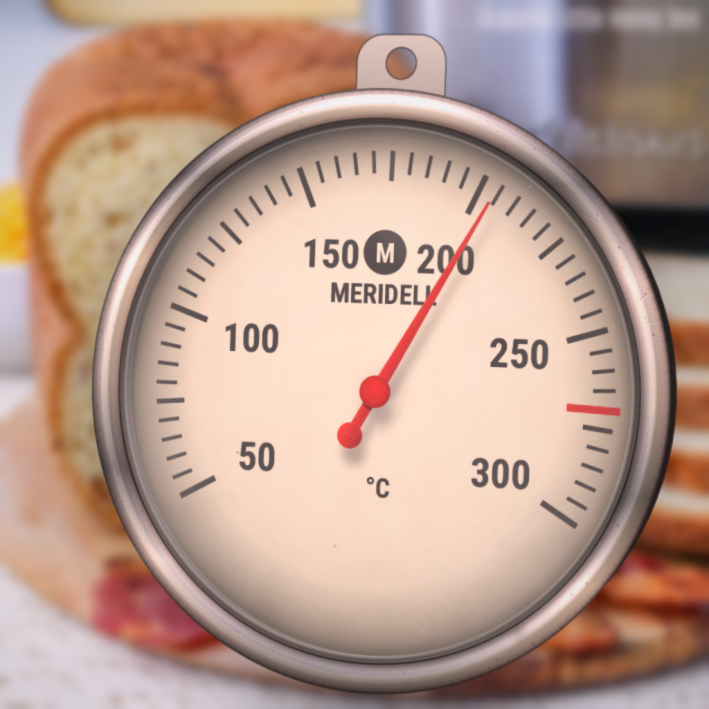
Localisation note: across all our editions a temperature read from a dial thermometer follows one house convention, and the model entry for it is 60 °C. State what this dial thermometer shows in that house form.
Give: 205 °C
